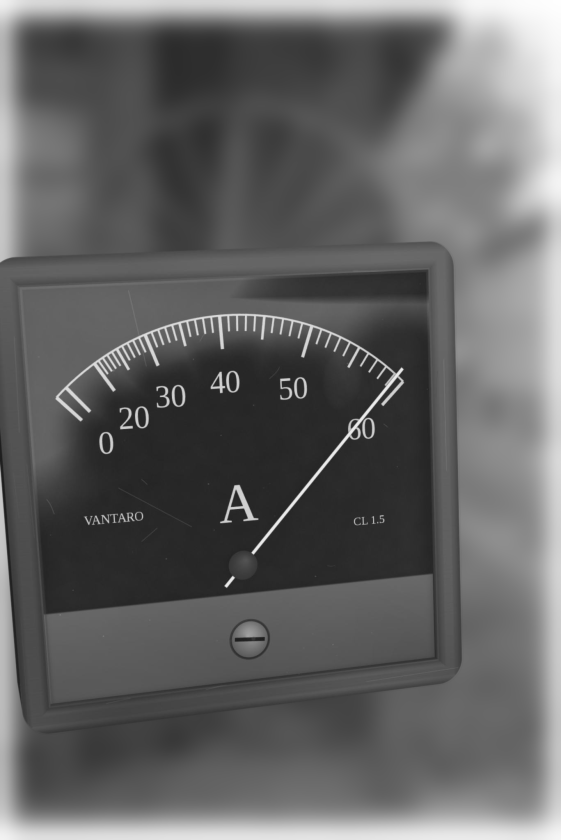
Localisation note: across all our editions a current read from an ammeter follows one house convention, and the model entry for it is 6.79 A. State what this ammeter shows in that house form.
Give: 59 A
